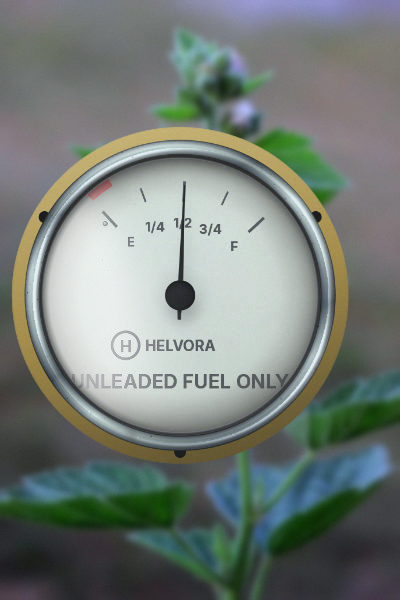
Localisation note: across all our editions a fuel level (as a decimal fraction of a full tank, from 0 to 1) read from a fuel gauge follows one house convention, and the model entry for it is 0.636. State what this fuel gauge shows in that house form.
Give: 0.5
